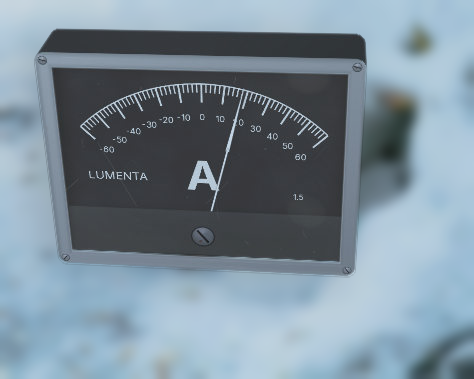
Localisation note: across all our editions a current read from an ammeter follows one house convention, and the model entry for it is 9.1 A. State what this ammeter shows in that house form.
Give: 18 A
